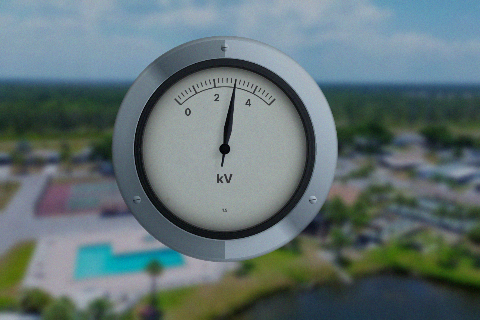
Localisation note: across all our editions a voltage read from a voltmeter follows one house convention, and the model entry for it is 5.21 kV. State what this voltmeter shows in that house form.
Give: 3 kV
